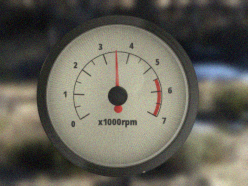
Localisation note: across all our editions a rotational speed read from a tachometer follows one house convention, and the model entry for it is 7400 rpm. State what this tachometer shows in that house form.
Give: 3500 rpm
